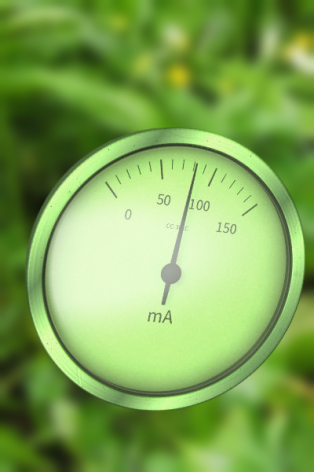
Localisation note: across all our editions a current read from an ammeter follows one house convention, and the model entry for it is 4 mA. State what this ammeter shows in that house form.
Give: 80 mA
